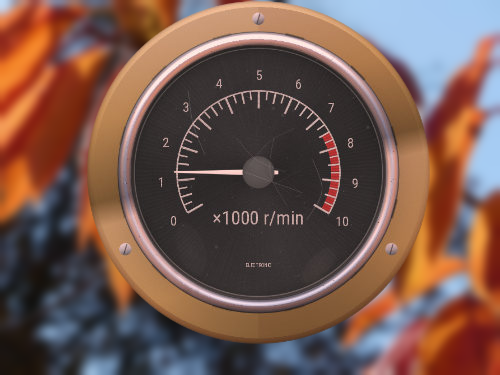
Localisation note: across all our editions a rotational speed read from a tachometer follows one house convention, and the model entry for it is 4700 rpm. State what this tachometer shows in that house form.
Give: 1250 rpm
